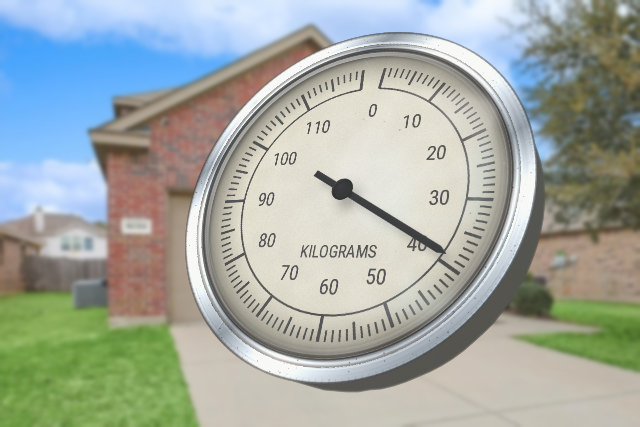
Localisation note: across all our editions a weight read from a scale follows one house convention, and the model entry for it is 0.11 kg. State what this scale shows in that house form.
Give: 39 kg
